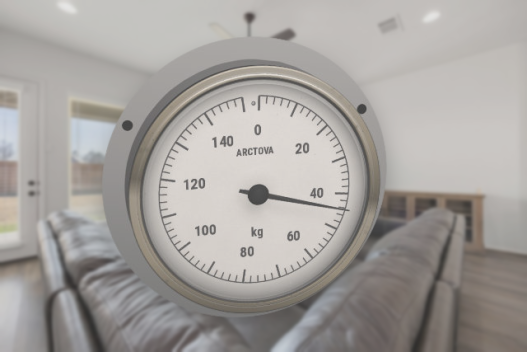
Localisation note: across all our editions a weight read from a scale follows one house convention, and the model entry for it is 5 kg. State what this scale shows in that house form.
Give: 44 kg
